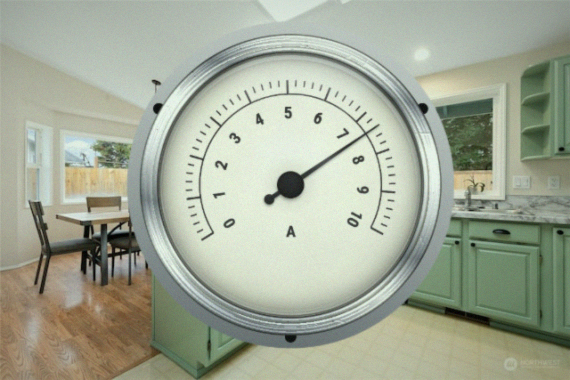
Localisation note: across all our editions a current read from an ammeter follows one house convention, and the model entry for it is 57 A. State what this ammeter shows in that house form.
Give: 7.4 A
